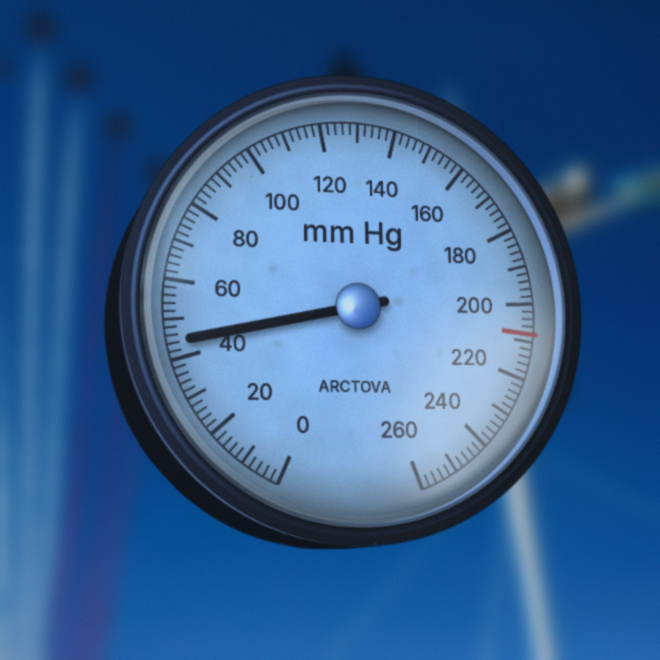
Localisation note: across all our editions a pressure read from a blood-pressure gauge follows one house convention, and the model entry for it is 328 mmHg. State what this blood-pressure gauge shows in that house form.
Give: 44 mmHg
